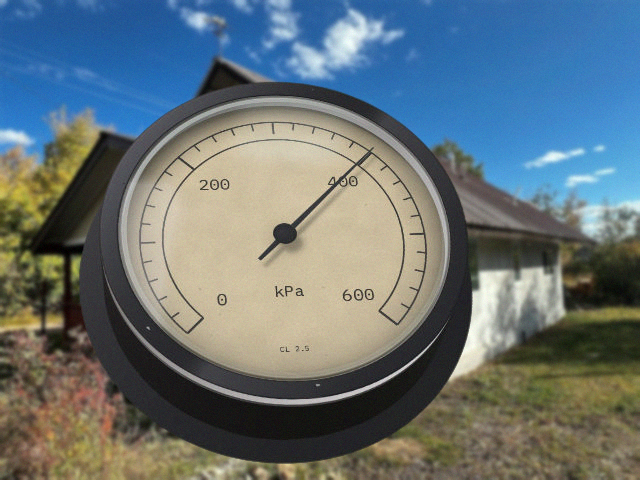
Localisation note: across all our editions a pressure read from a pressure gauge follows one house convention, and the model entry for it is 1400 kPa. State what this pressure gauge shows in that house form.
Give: 400 kPa
